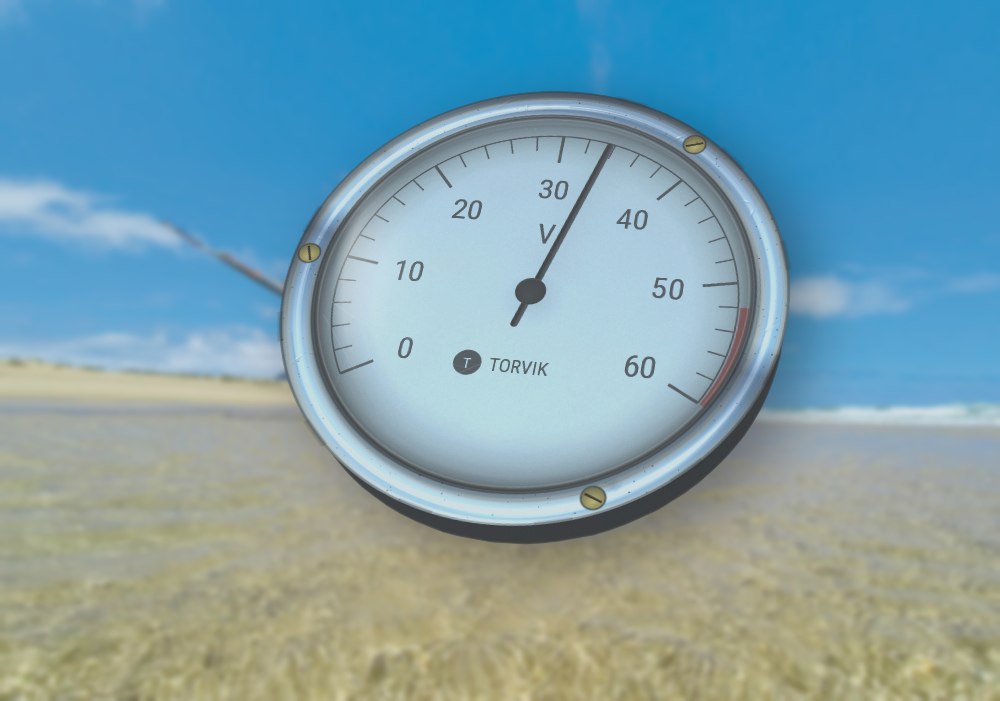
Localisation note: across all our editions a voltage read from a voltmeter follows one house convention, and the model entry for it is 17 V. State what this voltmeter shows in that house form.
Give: 34 V
